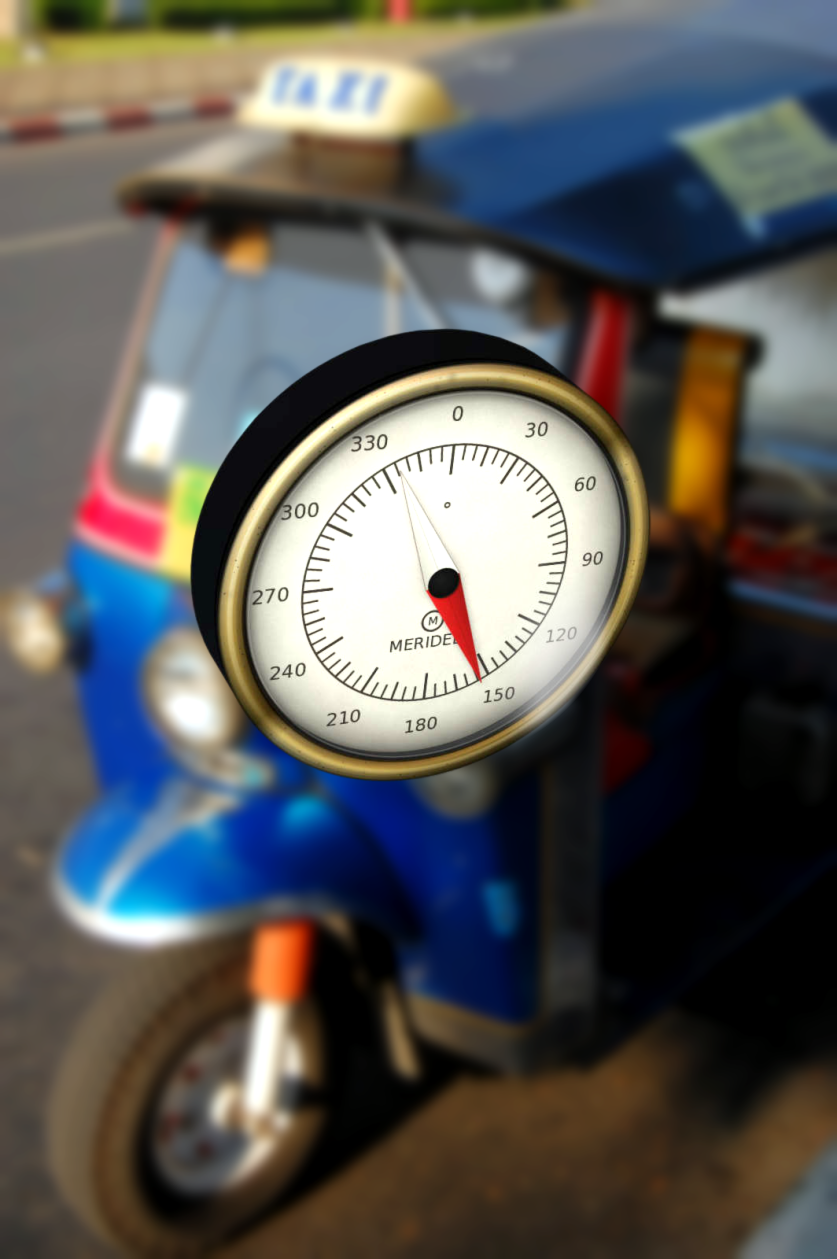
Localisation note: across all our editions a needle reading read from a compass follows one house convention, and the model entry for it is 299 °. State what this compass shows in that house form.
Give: 155 °
